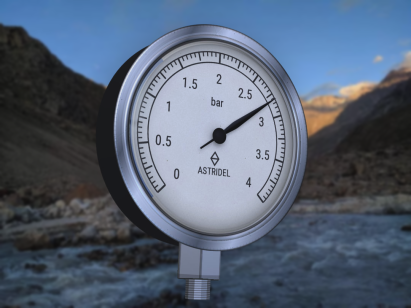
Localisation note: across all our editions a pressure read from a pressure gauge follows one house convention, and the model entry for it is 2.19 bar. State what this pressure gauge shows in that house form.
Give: 2.8 bar
